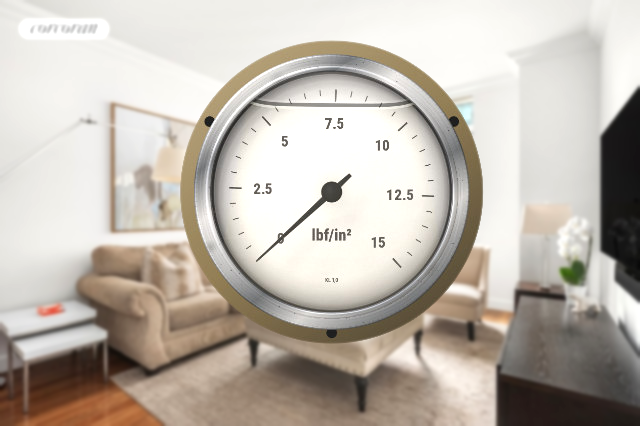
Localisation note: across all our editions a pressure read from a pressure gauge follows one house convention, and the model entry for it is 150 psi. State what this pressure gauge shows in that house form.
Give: 0 psi
